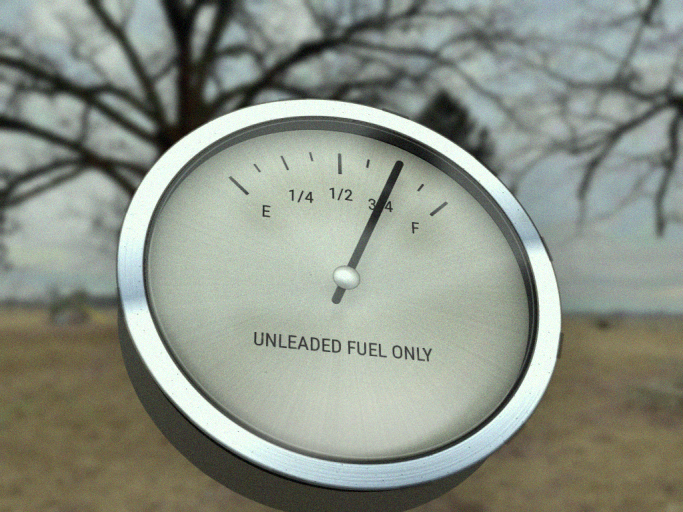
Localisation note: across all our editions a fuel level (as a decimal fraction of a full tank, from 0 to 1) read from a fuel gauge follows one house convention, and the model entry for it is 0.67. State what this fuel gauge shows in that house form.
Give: 0.75
